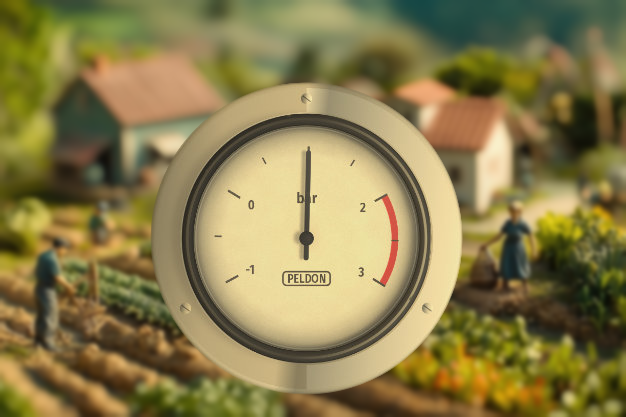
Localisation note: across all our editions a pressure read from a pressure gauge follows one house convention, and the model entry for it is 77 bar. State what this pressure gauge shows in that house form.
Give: 1 bar
